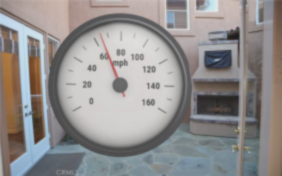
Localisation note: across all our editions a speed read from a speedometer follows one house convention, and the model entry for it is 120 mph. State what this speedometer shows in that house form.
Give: 65 mph
